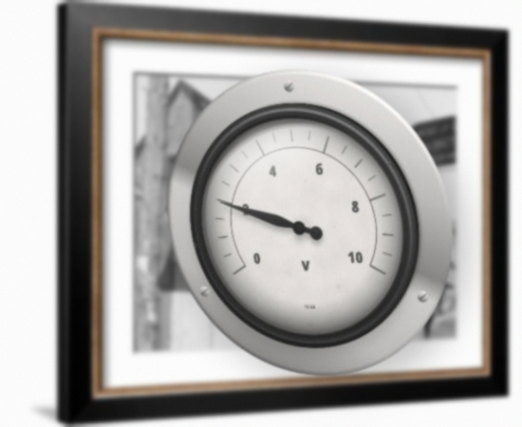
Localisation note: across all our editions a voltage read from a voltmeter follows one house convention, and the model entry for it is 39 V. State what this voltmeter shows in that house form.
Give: 2 V
